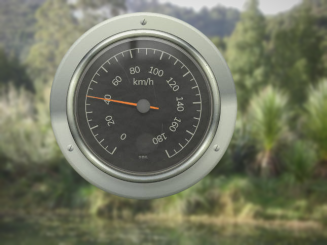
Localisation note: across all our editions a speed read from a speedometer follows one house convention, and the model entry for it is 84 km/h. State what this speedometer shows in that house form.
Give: 40 km/h
